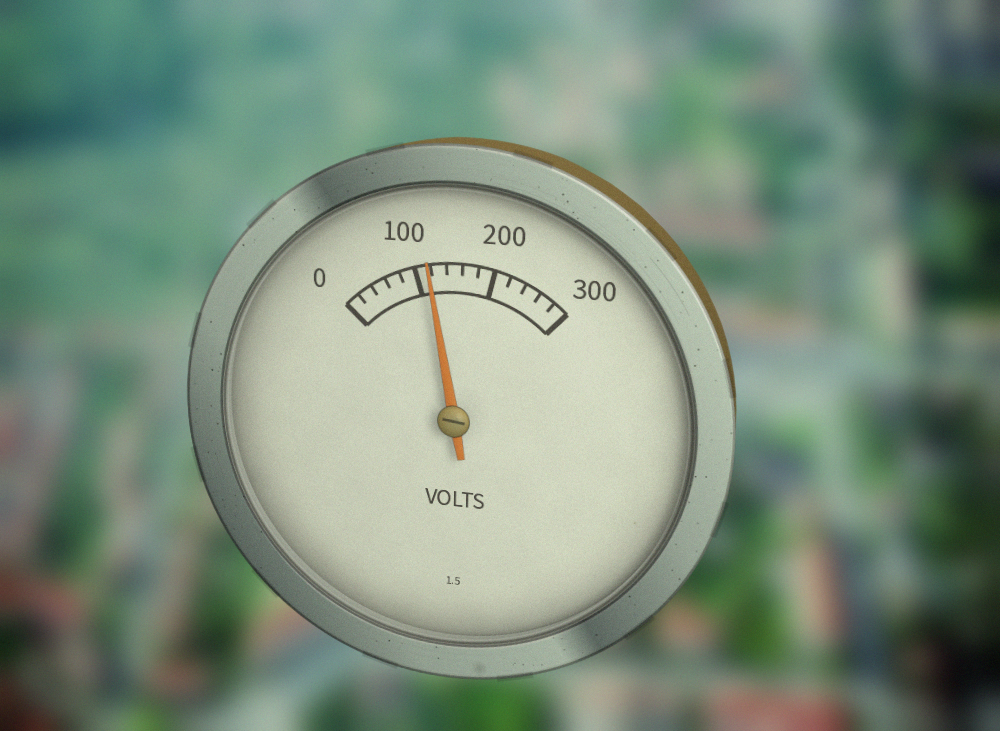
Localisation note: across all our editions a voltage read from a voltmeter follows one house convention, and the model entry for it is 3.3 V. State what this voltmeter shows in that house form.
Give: 120 V
